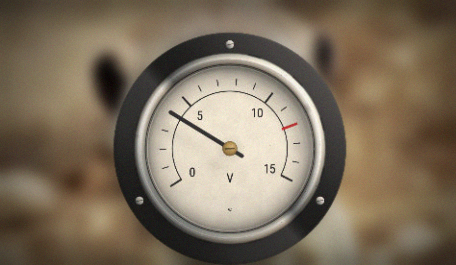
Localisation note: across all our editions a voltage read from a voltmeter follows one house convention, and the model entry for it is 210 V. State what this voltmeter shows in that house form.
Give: 4 V
